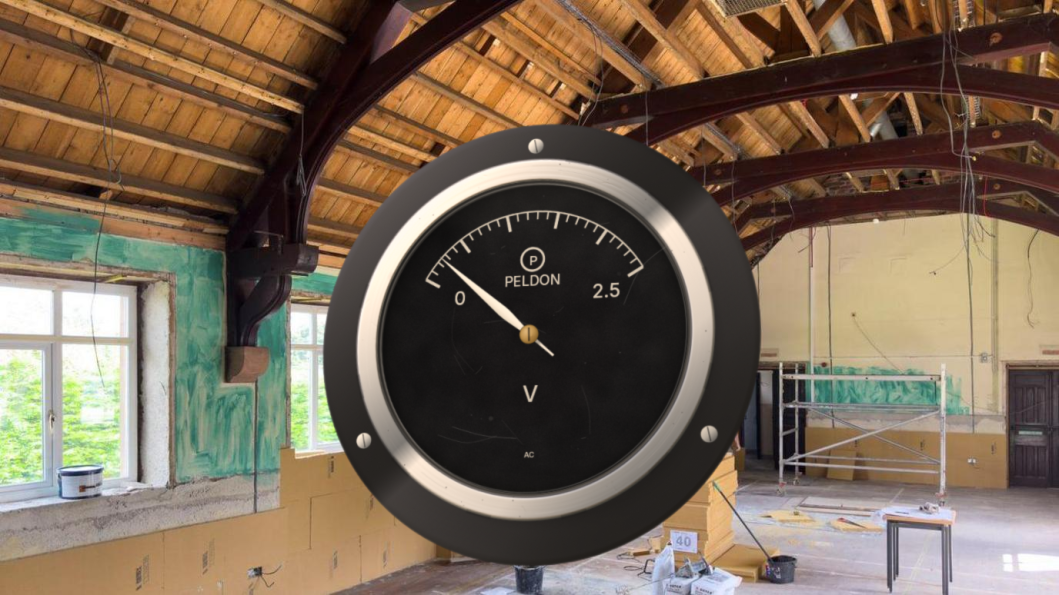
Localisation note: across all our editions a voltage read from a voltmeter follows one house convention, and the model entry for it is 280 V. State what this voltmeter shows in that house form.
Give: 0.25 V
